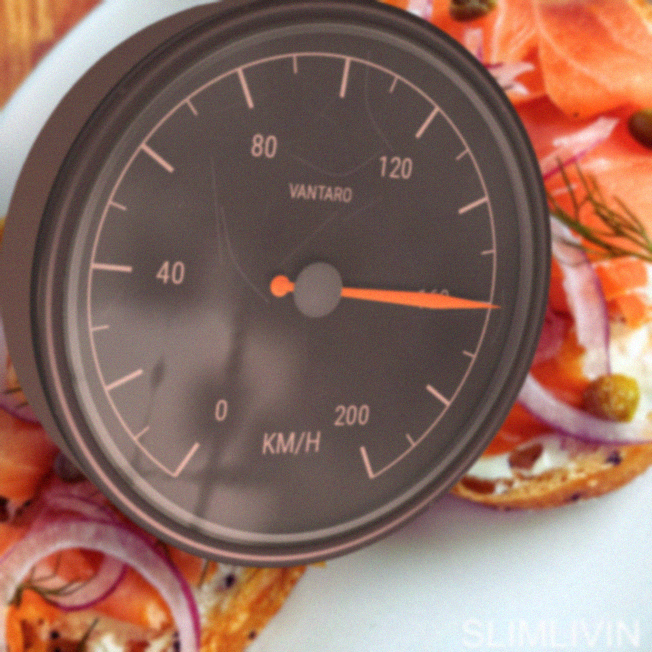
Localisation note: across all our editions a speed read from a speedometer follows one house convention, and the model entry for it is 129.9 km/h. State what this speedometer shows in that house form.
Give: 160 km/h
